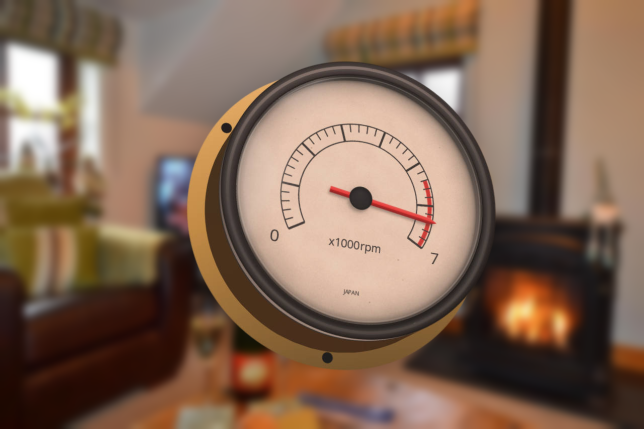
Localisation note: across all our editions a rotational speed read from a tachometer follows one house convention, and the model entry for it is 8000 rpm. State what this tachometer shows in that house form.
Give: 6400 rpm
